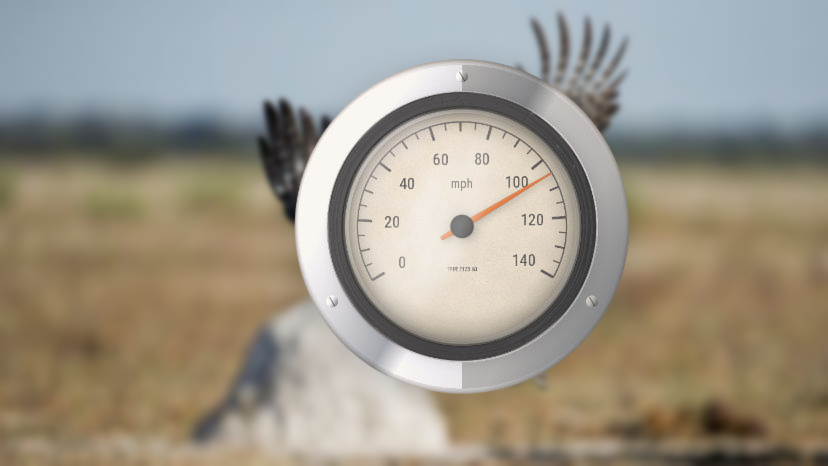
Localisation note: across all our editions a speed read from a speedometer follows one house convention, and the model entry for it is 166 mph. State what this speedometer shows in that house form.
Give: 105 mph
